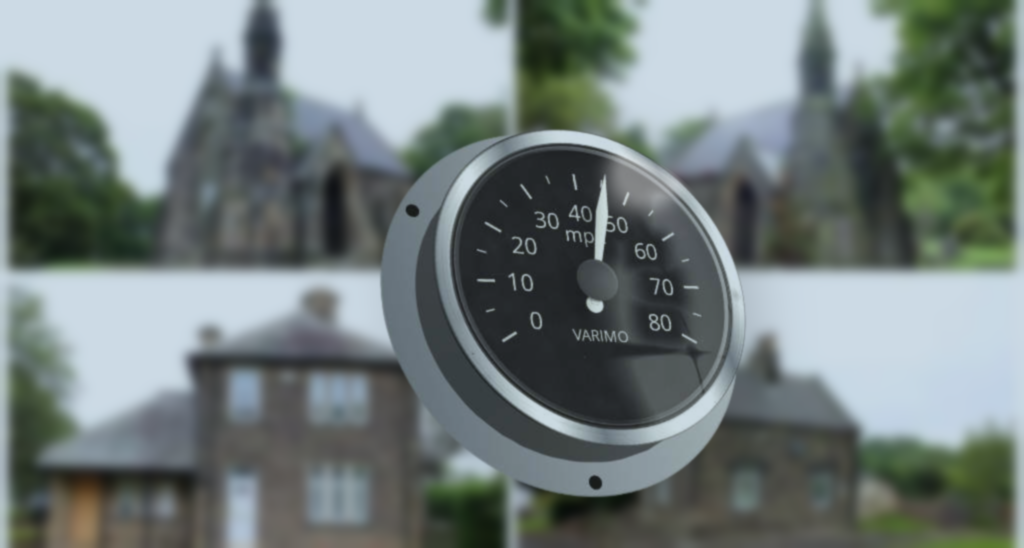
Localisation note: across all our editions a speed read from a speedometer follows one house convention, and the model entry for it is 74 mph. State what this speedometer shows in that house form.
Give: 45 mph
